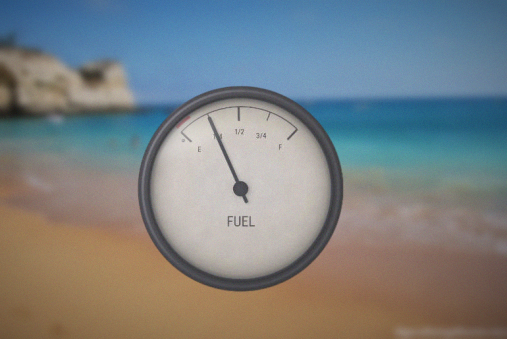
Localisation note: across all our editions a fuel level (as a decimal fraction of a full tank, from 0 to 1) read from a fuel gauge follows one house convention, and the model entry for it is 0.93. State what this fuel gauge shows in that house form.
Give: 0.25
